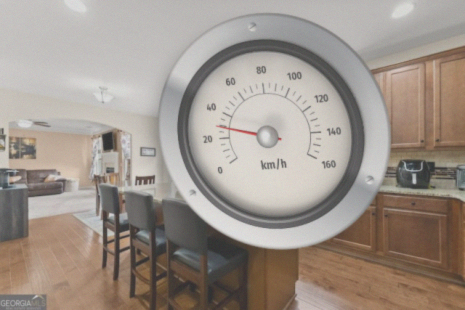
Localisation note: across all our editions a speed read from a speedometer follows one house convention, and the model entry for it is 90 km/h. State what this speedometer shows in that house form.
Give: 30 km/h
